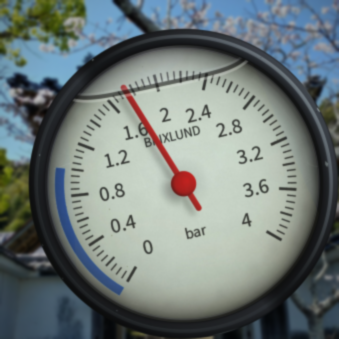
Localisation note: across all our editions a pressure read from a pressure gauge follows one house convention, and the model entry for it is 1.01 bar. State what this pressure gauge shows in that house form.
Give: 1.75 bar
